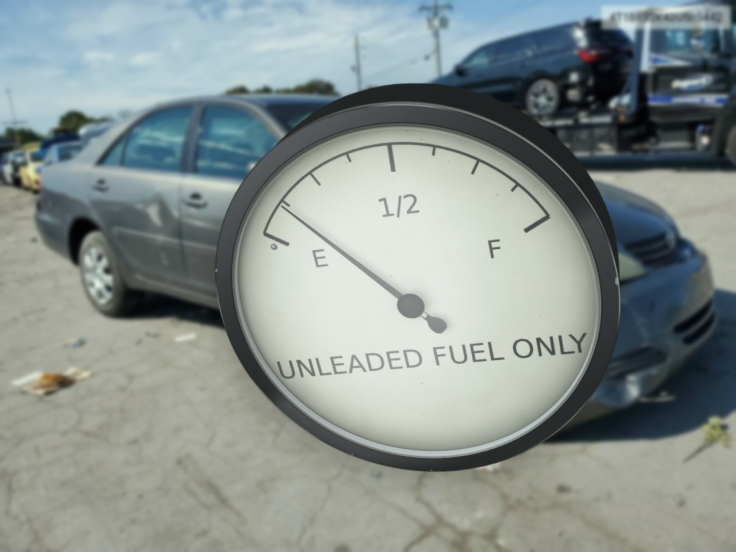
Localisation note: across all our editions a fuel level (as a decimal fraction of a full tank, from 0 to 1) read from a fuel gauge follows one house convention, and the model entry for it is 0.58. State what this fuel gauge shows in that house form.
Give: 0.125
